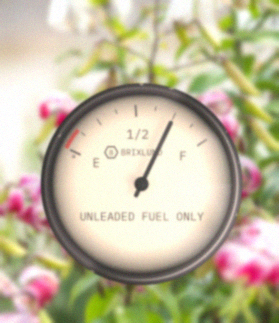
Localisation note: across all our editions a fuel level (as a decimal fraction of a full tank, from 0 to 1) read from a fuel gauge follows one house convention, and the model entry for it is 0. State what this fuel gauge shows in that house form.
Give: 0.75
